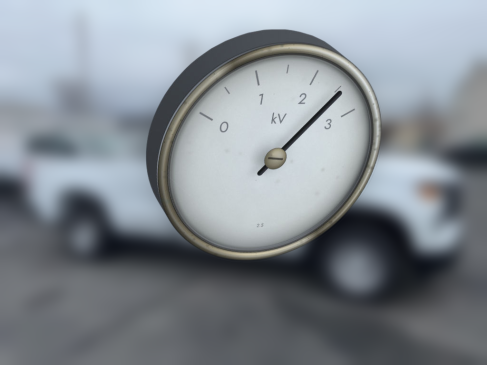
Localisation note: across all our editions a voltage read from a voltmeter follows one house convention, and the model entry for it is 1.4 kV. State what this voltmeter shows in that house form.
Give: 2.5 kV
